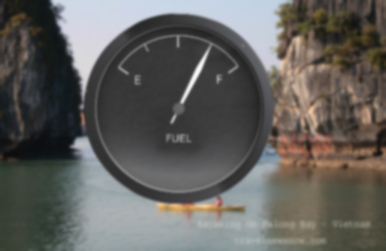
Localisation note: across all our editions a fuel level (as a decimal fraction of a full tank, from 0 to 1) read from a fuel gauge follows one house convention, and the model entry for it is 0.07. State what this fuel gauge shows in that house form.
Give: 0.75
